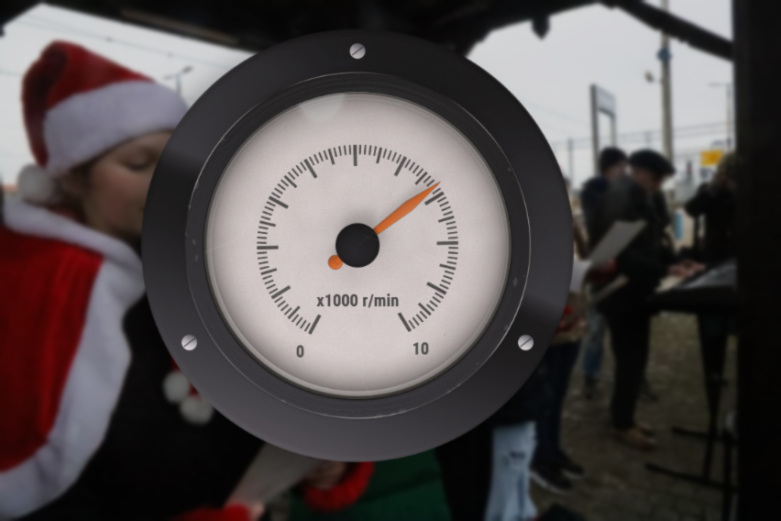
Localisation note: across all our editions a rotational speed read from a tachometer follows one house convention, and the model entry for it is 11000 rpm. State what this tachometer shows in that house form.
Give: 6800 rpm
